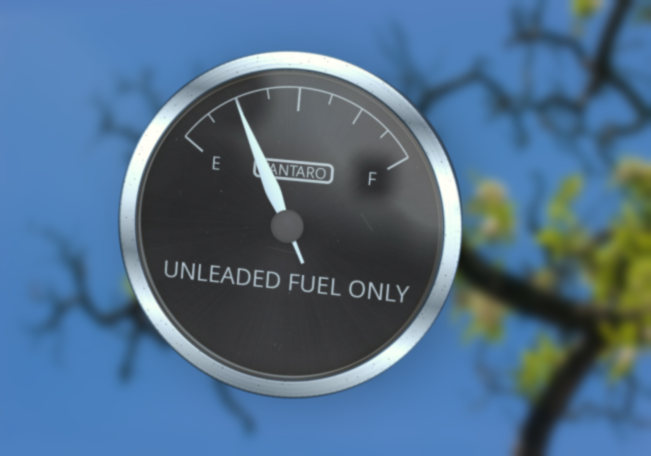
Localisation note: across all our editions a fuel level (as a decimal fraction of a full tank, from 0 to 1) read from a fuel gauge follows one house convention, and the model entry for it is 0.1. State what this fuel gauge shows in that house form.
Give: 0.25
